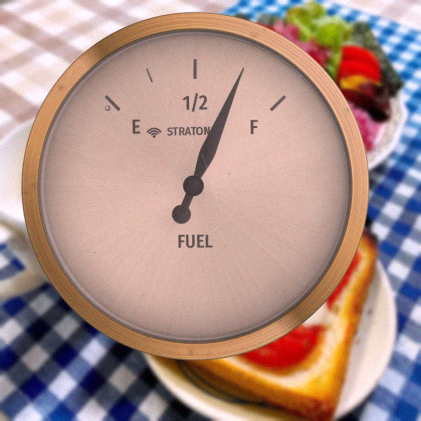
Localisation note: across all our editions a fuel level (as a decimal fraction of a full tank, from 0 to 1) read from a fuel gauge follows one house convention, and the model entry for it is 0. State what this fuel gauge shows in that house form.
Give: 0.75
